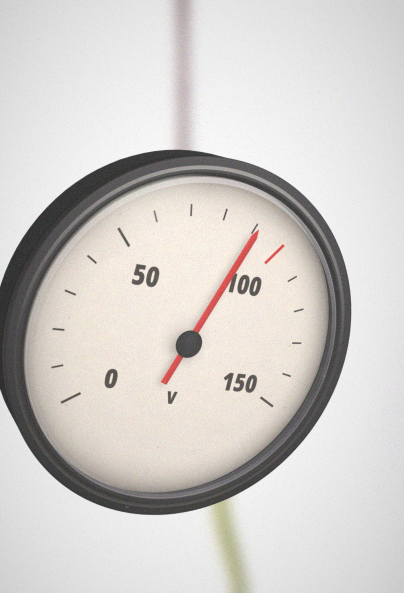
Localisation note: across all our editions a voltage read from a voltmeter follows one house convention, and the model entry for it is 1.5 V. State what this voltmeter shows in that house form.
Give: 90 V
